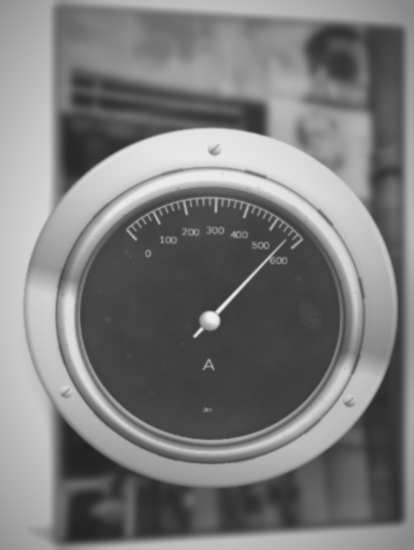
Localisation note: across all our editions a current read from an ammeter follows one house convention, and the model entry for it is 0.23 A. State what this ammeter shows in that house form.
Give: 560 A
